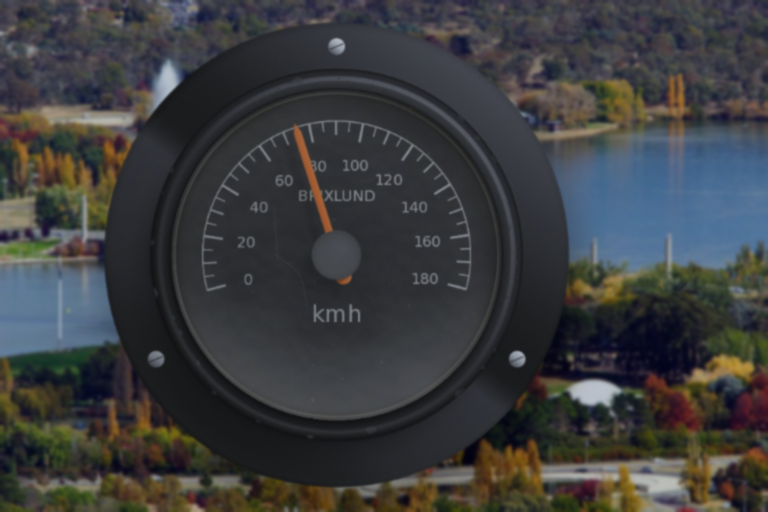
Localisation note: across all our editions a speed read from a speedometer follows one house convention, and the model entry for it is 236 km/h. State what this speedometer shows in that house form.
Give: 75 km/h
